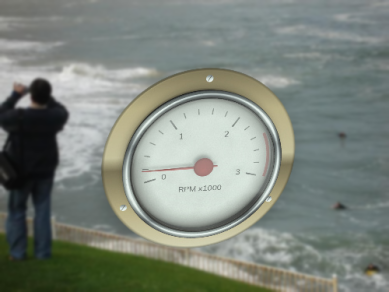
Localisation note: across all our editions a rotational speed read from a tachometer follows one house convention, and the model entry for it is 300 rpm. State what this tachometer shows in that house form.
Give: 200 rpm
